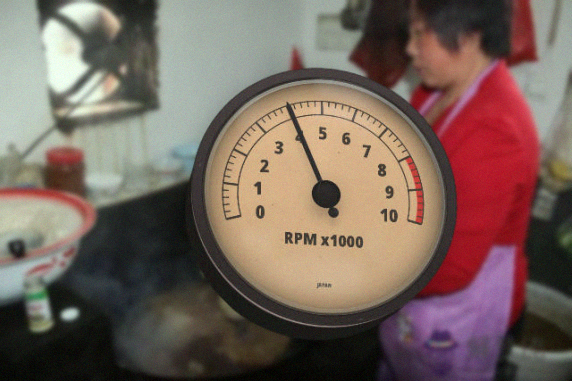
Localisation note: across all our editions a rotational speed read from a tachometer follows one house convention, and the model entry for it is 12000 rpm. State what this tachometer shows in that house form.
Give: 4000 rpm
